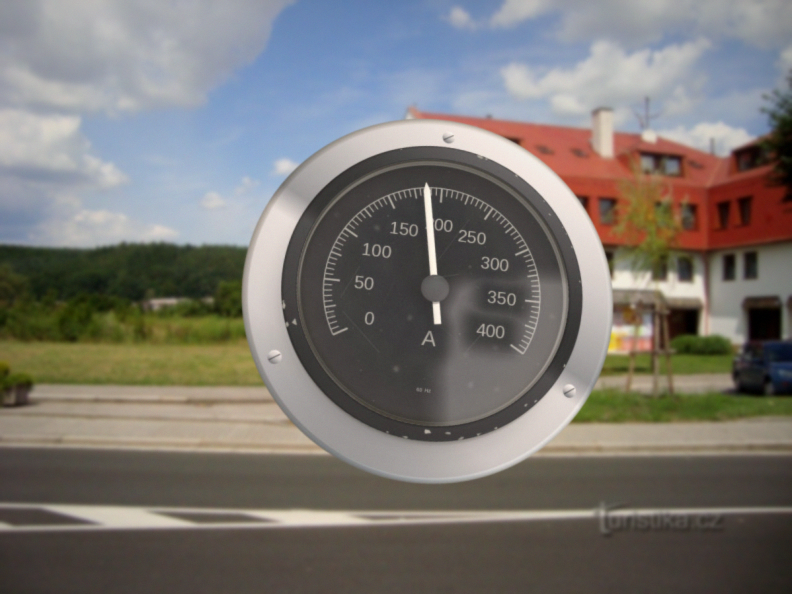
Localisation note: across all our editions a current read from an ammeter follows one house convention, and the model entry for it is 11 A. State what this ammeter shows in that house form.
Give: 185 A
